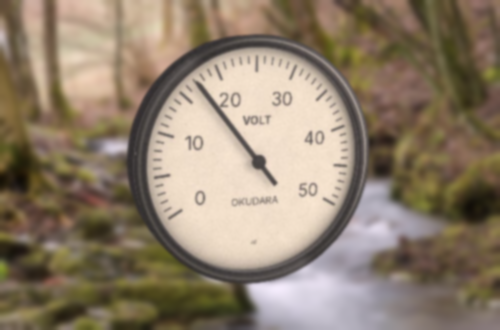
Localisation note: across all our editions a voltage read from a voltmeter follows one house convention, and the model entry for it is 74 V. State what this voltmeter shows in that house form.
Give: 17 V
